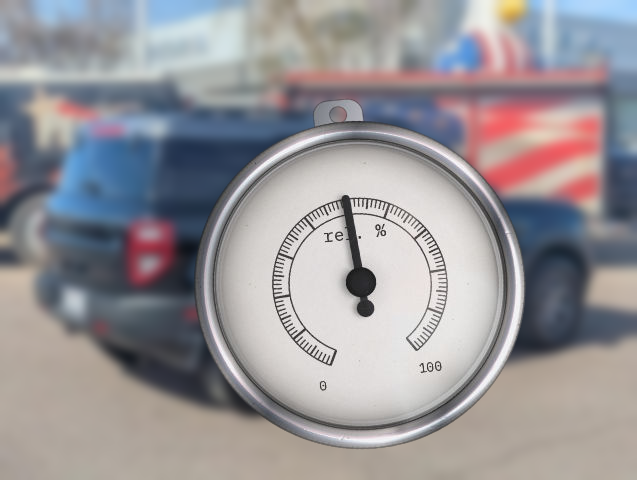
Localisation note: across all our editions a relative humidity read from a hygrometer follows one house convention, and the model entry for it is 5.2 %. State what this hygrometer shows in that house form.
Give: 50 %
